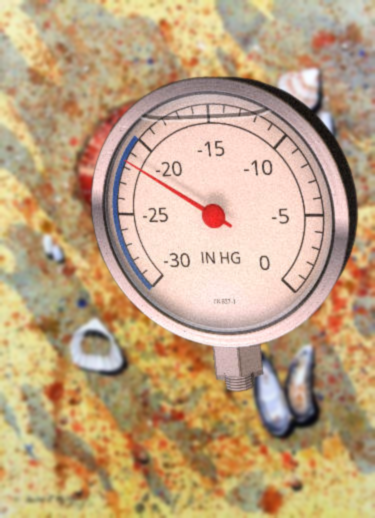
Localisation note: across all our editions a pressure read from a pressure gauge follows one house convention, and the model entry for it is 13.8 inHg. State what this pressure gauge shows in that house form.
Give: -21.5 inHg
